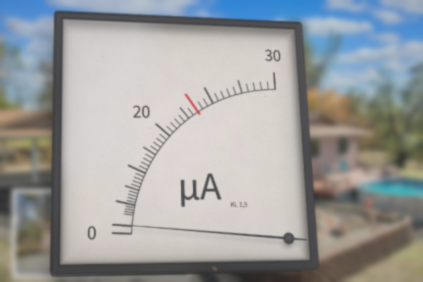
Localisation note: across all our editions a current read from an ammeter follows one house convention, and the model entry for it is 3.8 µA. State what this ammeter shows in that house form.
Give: 5 µA
